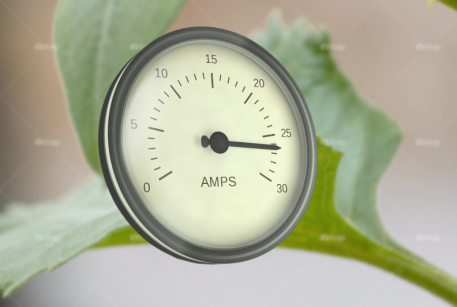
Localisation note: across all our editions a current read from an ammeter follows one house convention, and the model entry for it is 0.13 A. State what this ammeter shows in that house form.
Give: 26.5 A
